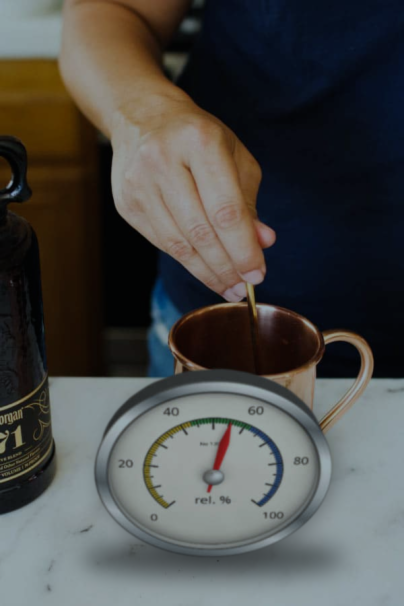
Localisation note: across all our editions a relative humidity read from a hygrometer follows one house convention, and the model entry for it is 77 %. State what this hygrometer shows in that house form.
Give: 55 %
